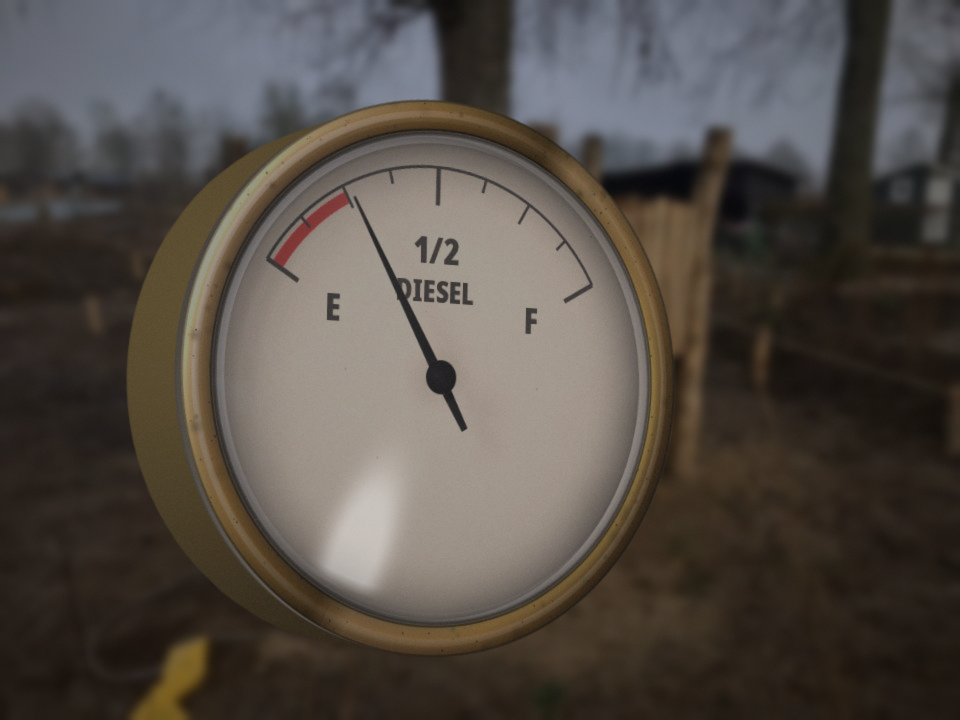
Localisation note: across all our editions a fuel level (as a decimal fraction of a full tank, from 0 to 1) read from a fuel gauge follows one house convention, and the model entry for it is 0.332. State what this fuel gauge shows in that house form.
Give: 0.25
